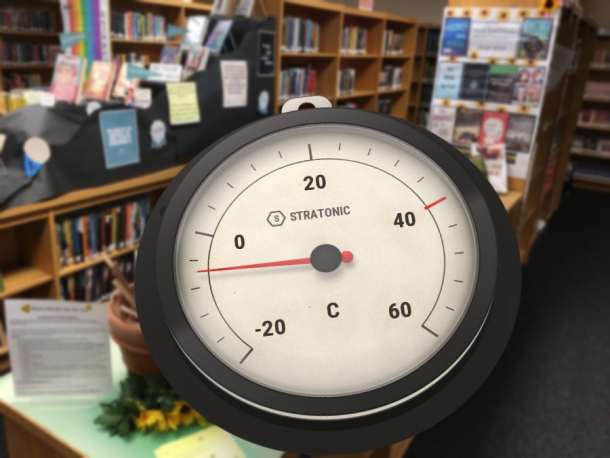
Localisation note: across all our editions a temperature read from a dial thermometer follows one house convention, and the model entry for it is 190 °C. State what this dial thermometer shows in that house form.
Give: -6 °C
